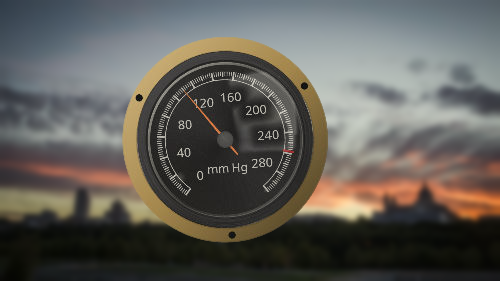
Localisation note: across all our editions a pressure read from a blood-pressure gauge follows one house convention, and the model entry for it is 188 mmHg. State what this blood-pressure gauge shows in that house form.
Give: 110 mmHg
